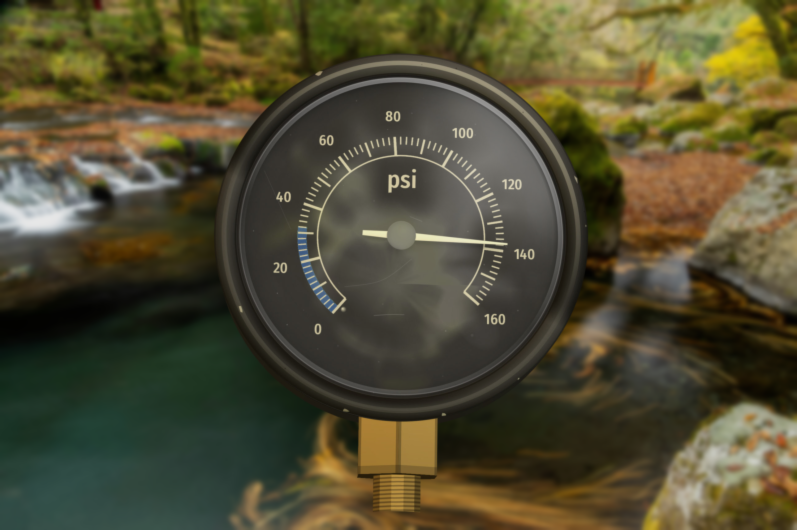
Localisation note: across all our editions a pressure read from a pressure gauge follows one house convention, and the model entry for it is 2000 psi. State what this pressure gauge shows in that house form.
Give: 138 psi
